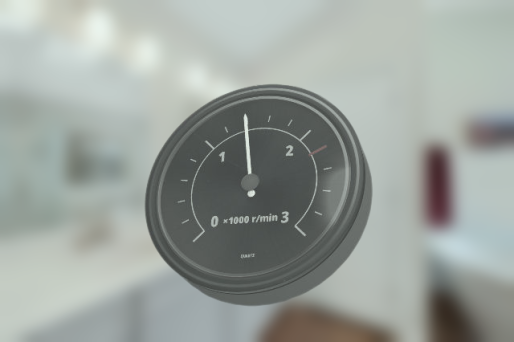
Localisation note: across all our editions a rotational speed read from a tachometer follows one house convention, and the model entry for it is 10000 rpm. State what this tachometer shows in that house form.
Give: 1400 rpm
